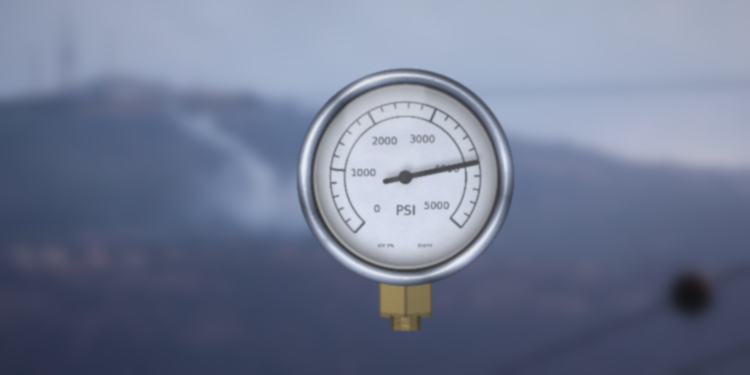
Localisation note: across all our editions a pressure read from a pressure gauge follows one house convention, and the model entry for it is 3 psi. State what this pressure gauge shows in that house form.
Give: 4000 psi
